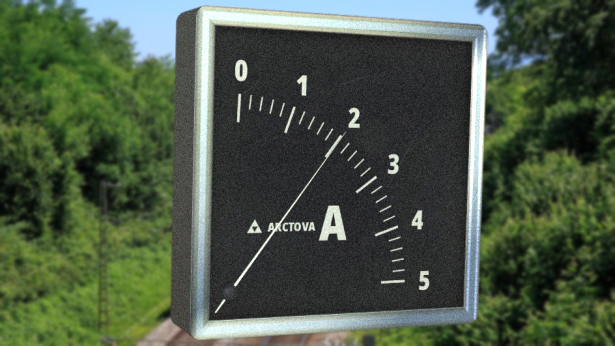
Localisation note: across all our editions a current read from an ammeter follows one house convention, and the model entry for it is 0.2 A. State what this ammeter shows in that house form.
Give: 2 A
